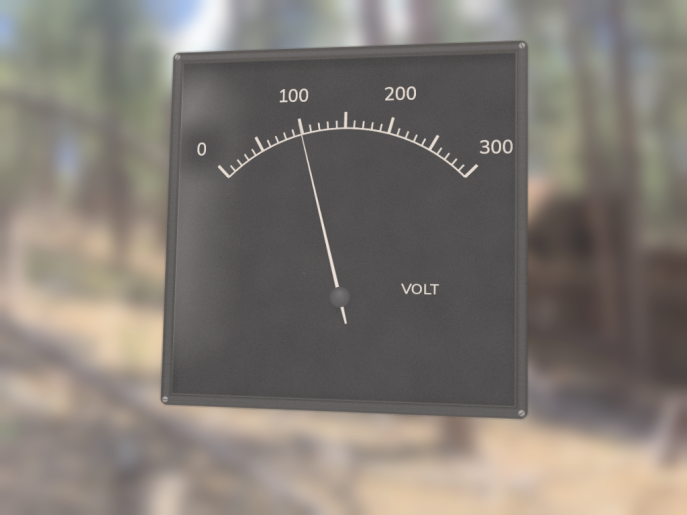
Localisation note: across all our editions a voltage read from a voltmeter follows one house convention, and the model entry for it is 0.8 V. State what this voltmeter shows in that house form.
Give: 100 V
